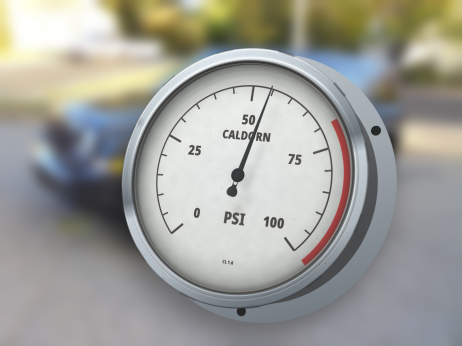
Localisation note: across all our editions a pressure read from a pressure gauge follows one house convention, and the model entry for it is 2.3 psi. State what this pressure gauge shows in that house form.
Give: 55 psi
